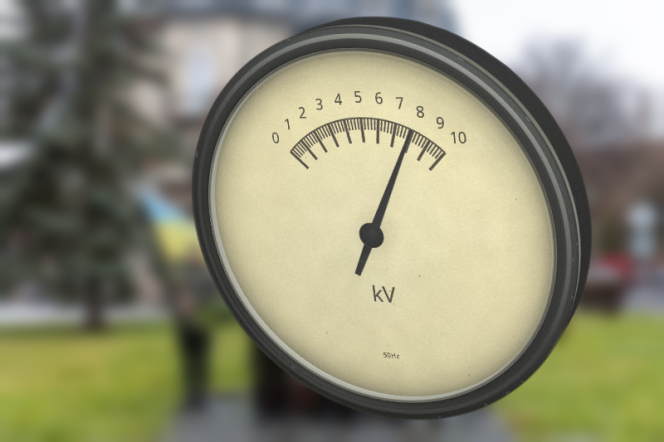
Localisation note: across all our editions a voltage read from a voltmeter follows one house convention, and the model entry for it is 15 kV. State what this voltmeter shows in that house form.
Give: 8 kV
